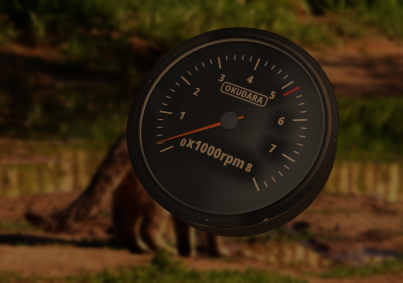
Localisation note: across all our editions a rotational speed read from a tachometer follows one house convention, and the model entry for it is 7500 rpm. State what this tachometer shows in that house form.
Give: 200 rpm
